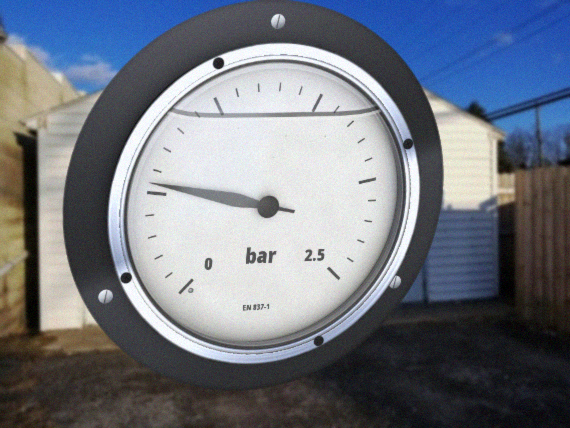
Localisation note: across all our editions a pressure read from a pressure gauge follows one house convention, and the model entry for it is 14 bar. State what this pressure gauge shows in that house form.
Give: 0.55 bar
